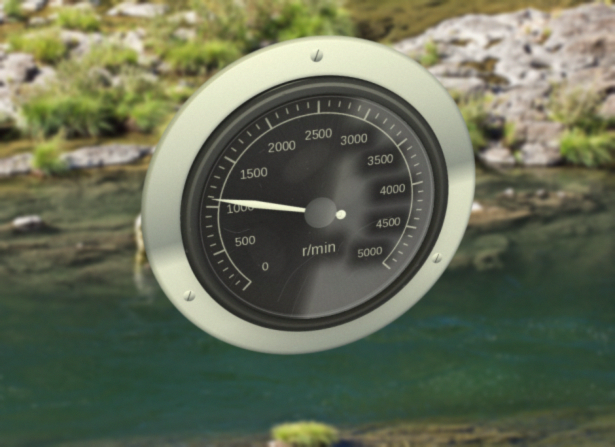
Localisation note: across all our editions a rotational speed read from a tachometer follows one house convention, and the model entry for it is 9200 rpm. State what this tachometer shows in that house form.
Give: 1100 rpm
